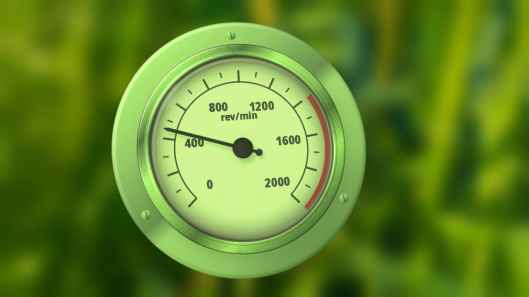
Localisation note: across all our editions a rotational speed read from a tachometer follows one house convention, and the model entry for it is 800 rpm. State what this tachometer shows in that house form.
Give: 450 rpm
